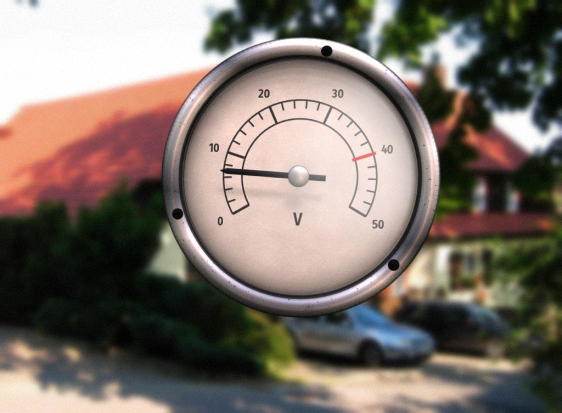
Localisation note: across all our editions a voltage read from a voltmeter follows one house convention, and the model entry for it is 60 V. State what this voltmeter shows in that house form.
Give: 7 V
